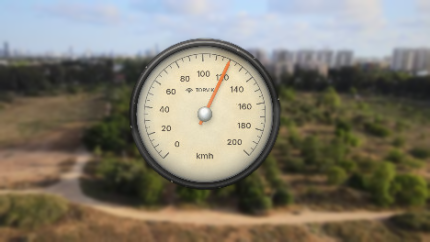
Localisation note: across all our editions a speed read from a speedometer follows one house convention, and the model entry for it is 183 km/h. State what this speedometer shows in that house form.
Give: 120 km/h
